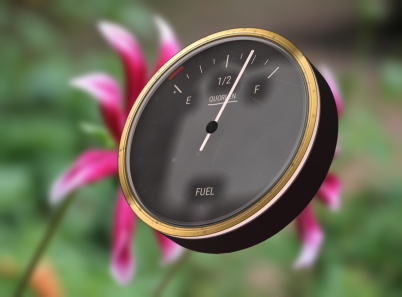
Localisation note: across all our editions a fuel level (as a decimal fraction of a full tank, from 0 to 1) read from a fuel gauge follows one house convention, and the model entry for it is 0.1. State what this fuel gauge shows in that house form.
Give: 0.75
